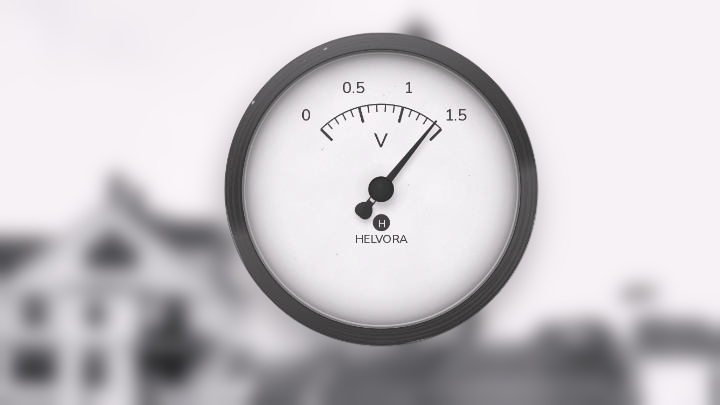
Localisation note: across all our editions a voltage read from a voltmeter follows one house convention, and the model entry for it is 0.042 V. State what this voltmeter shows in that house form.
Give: 1.4 V
